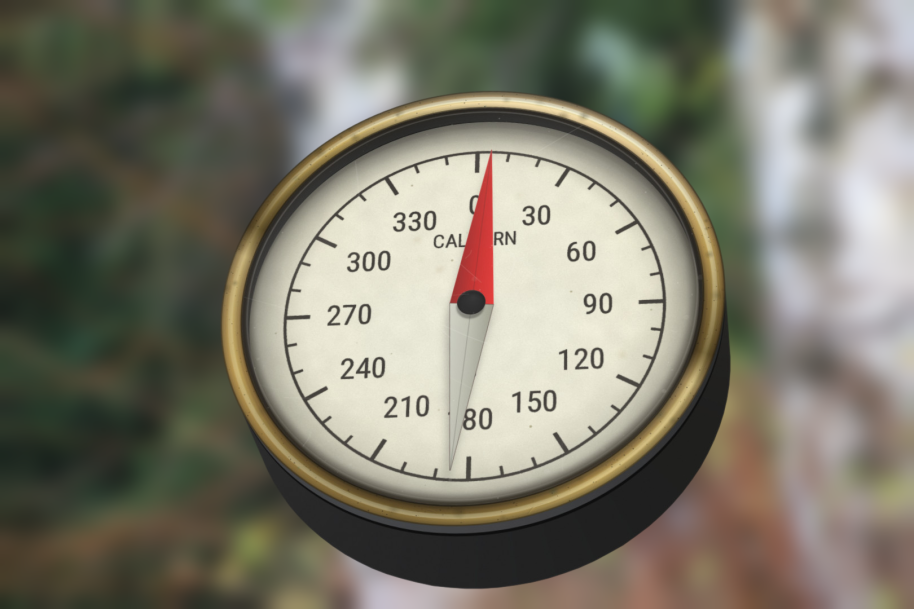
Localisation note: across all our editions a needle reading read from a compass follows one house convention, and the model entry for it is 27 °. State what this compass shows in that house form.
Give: 5 °
